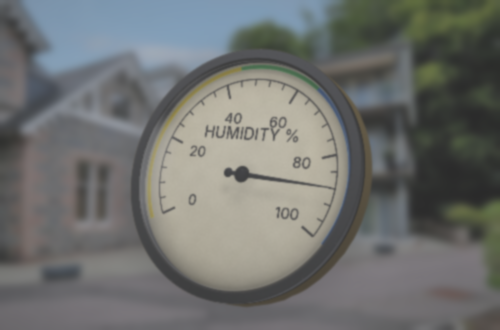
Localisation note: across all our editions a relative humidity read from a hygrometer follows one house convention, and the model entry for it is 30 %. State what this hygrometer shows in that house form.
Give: 88 %
